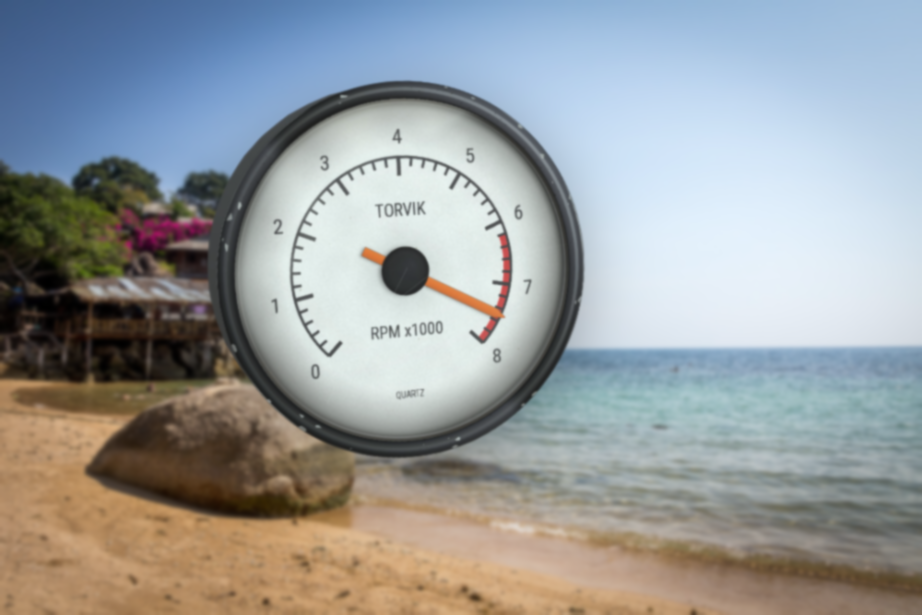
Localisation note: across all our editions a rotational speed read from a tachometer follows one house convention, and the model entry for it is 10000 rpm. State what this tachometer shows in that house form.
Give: 7500 rpm
